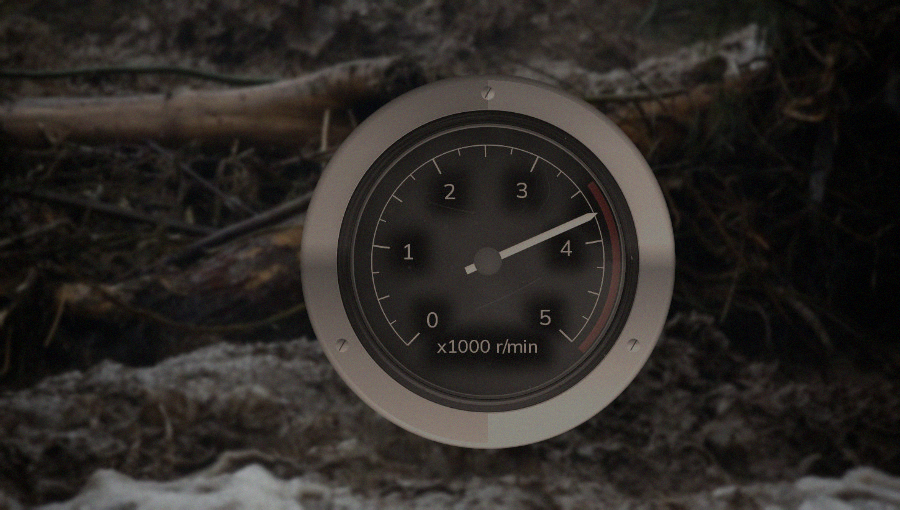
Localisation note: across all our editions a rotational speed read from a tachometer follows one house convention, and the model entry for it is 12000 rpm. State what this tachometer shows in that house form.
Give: 3750 rpm
